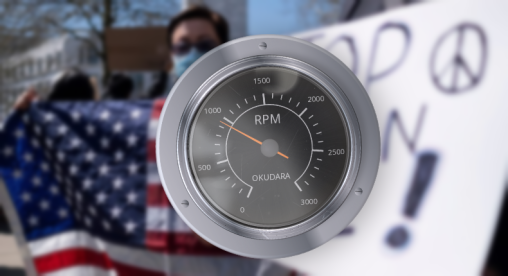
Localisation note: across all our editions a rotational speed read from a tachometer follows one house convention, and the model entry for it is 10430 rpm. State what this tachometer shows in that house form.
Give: 950 rpm
